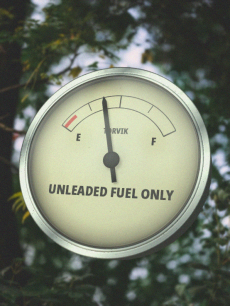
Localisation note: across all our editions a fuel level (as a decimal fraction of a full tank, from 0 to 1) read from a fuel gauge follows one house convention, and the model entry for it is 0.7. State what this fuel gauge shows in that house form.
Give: 0.375
